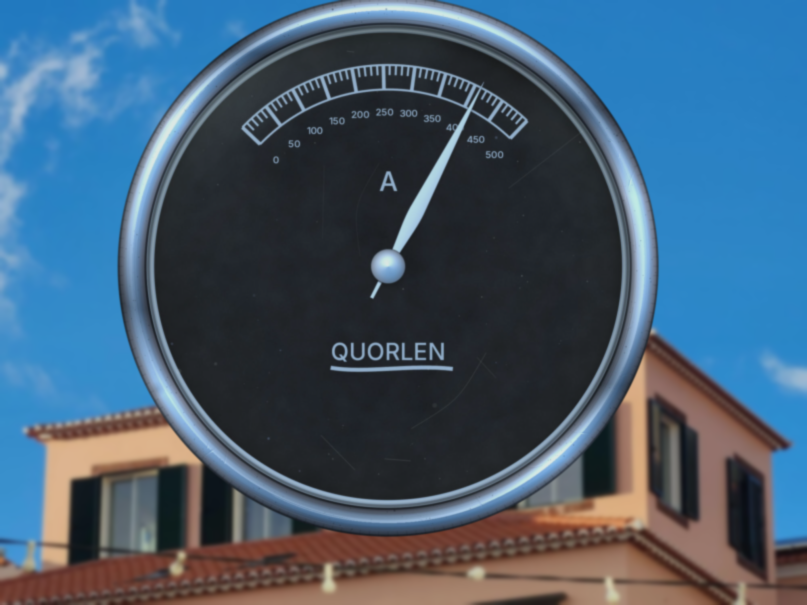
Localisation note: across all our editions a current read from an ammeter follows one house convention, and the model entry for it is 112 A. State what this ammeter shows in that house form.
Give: 410 A
